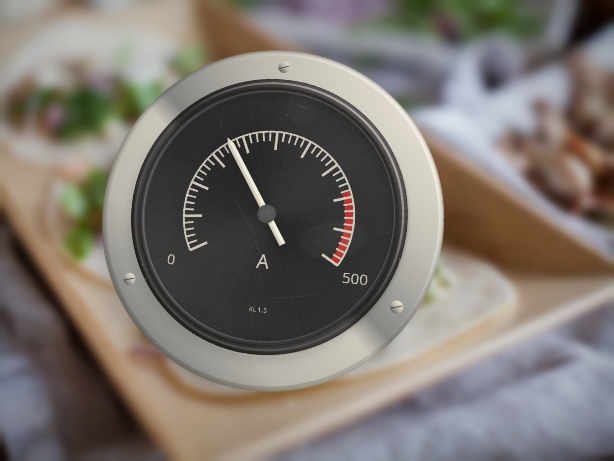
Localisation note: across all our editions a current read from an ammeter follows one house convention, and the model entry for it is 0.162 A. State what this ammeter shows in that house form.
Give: 180 A
